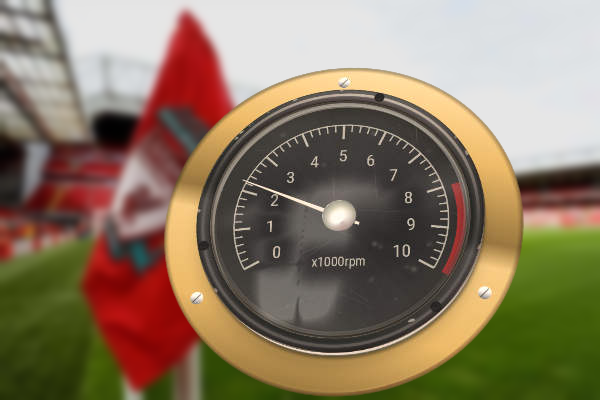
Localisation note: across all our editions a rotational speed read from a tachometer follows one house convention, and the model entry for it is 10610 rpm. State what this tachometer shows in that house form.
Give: 2200 rpm
